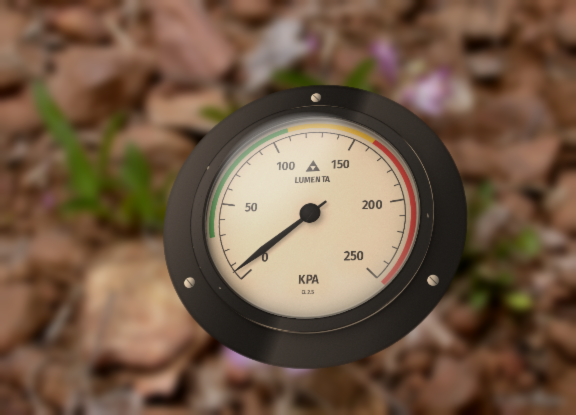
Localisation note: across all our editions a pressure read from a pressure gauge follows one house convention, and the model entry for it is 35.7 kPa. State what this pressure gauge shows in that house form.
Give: 5 kPa
